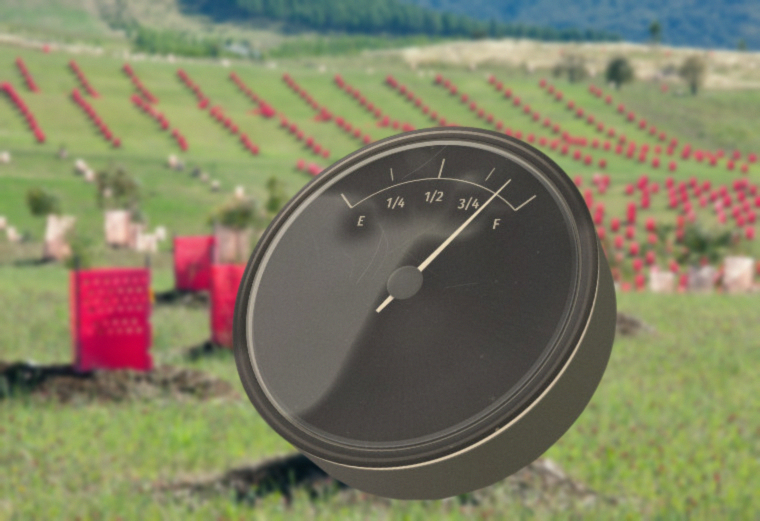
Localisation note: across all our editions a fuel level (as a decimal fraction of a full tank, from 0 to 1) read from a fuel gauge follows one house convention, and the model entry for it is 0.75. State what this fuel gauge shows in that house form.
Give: 0.875
